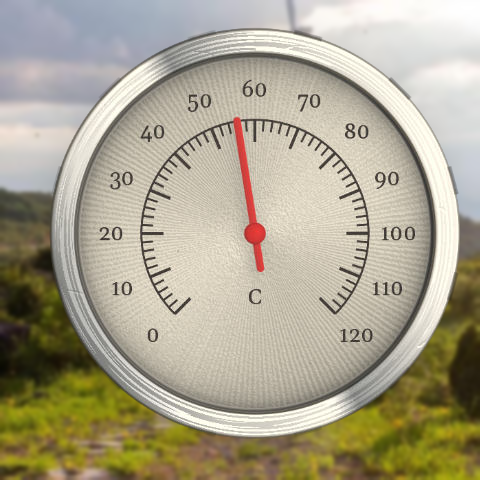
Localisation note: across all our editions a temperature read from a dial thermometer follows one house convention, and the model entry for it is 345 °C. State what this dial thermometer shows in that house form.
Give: 56 °C
